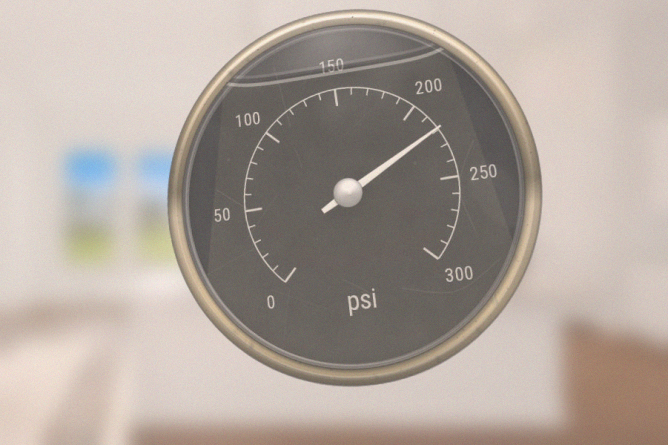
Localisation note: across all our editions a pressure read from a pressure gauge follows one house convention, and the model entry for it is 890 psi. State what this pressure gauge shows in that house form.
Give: 220 psi
